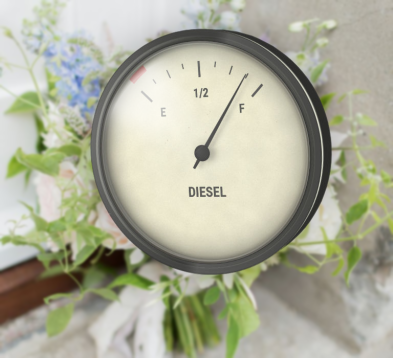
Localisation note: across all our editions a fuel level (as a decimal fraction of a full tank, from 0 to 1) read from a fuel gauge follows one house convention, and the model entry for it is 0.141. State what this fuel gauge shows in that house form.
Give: 0.875
